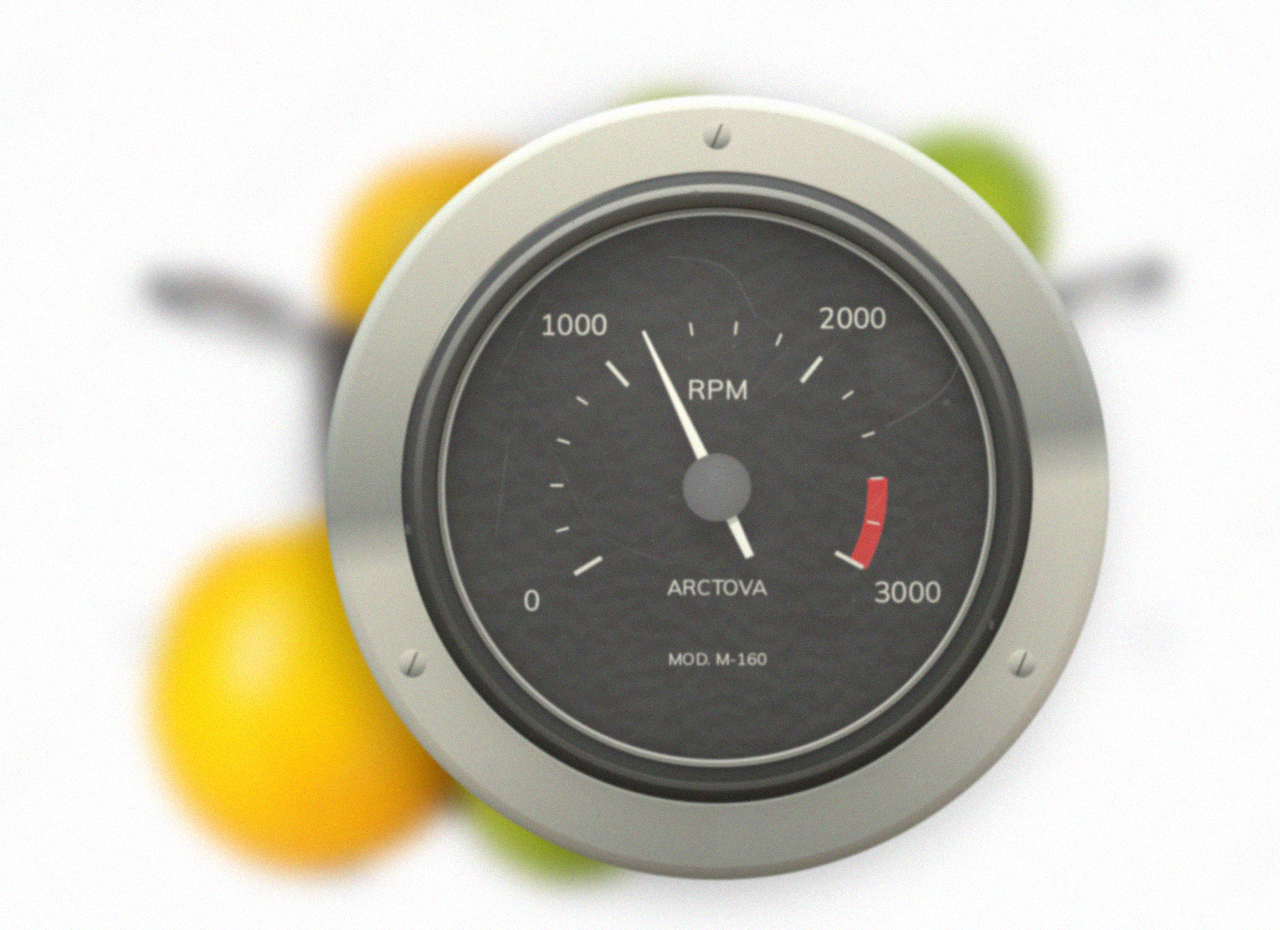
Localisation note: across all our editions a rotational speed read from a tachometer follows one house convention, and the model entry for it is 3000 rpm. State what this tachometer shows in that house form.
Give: 1200 rpm
